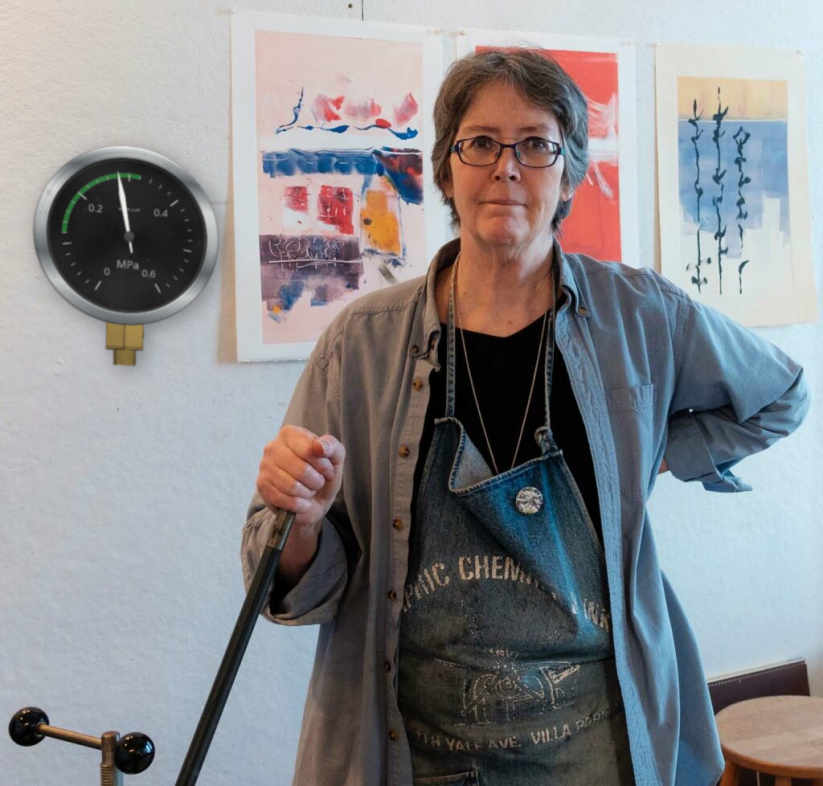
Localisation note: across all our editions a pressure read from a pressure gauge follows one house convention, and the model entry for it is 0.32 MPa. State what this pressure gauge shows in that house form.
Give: 0.28 MPa
